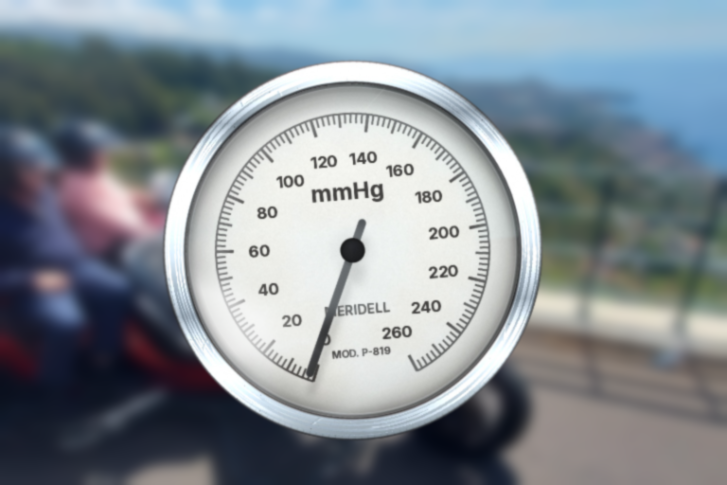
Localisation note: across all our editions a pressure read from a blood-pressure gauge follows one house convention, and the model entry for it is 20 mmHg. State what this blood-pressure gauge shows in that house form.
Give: 2 mmHg
